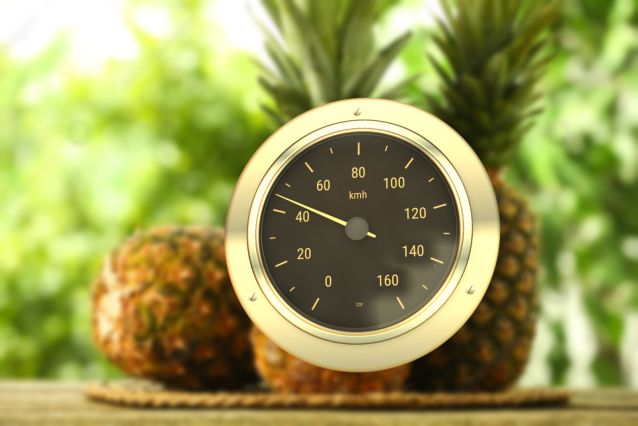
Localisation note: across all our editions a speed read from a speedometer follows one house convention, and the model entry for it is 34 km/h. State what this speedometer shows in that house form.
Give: 45 km/h
